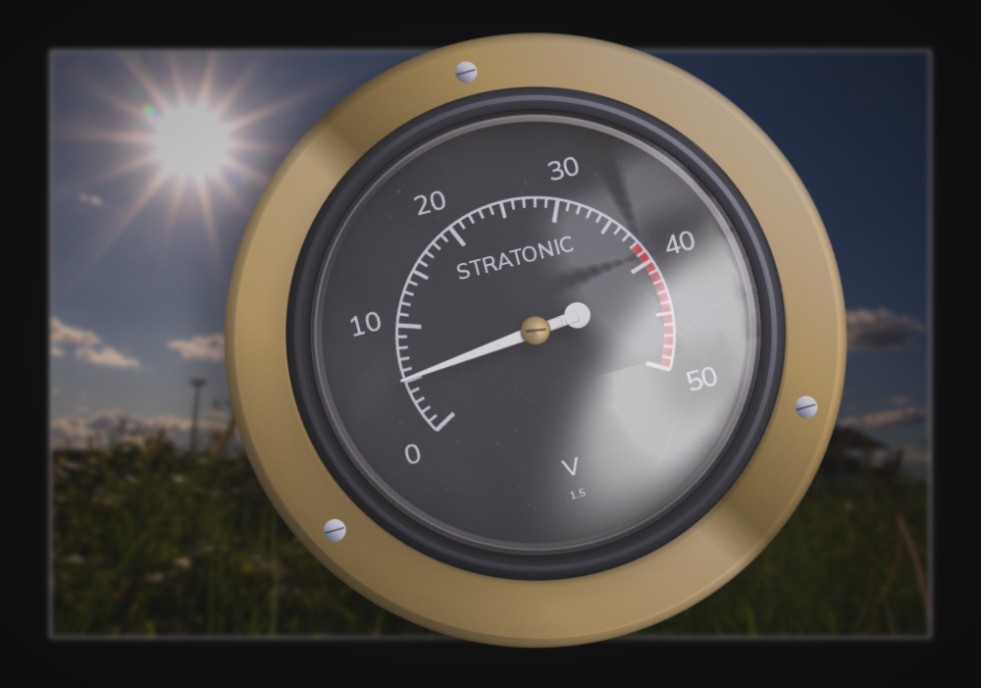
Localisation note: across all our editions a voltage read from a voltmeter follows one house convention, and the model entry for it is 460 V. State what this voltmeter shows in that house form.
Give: 5 V
